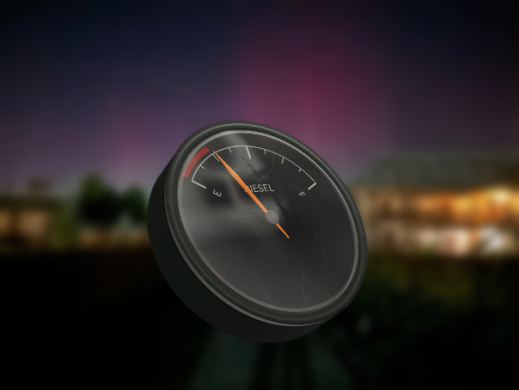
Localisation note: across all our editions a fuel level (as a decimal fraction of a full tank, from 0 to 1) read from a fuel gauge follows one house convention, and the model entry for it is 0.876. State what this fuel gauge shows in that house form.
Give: 0.25
